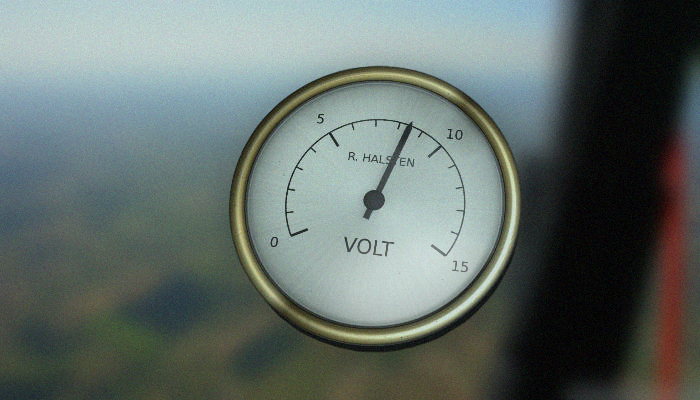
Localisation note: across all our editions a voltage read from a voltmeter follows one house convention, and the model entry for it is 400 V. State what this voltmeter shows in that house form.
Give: 8.5 V
